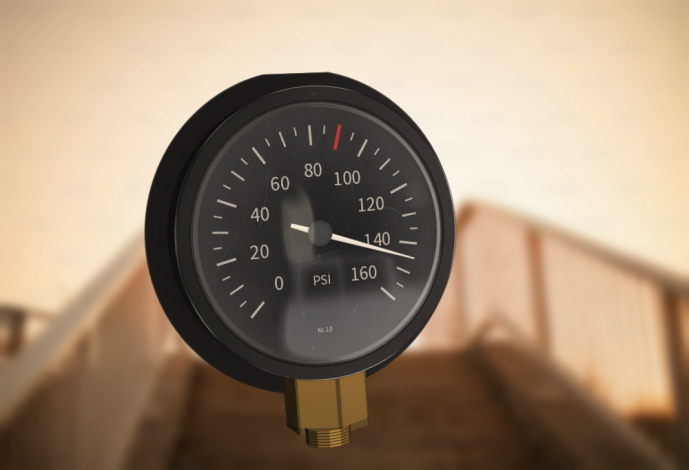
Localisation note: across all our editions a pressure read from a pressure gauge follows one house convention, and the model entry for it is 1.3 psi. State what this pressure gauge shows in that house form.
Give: 145 psi
